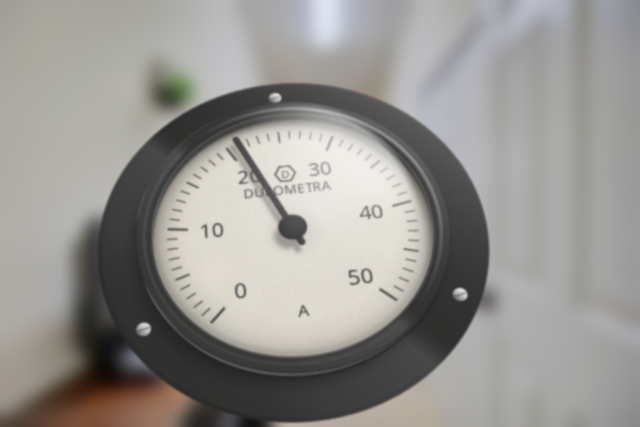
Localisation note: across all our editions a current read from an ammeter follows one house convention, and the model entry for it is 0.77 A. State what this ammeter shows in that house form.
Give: 21 A
